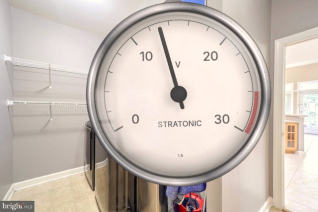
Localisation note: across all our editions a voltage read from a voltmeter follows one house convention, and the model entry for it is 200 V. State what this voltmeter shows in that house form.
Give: 13 V
